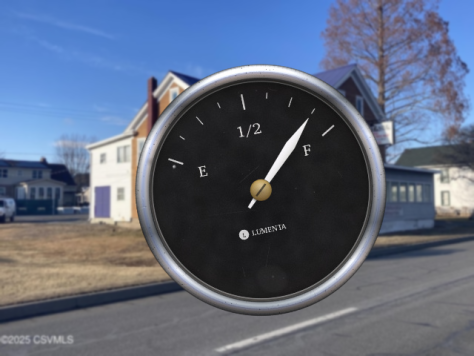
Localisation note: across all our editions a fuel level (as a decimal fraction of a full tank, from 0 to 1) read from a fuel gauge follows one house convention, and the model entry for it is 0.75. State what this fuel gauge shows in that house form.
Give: 0.875
